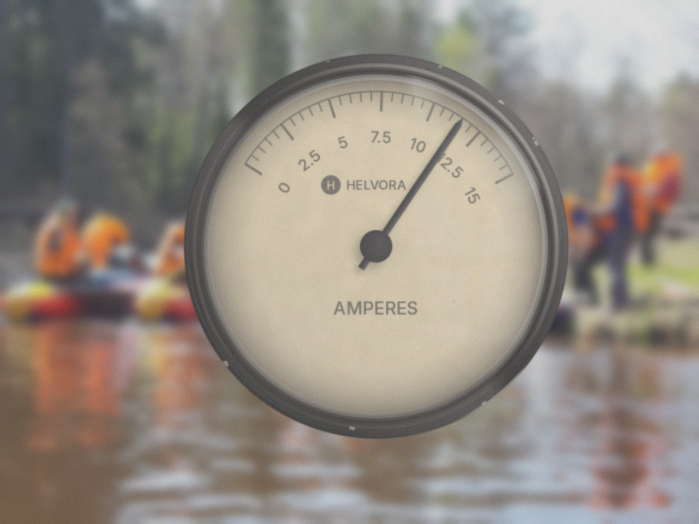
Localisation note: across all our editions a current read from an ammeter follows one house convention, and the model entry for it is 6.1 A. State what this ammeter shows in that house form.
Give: 11.5 A
